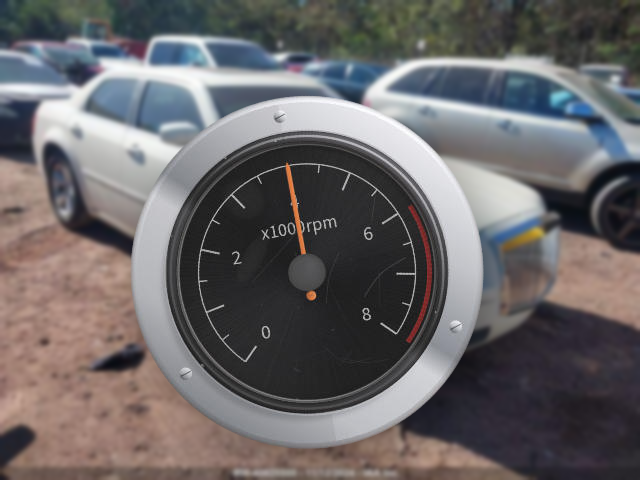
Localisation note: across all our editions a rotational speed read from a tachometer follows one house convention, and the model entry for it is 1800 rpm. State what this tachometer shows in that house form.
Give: 4000 rpm
